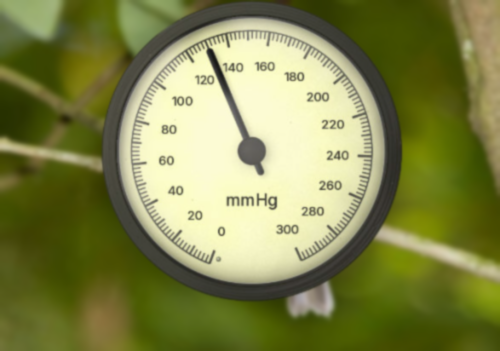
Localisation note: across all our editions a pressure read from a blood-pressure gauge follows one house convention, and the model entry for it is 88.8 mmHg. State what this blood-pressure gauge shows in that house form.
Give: 130 mmHg
